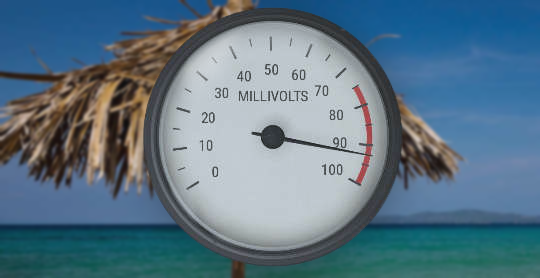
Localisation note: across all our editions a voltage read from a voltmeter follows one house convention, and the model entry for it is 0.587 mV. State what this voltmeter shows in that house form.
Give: 92.5 mV
